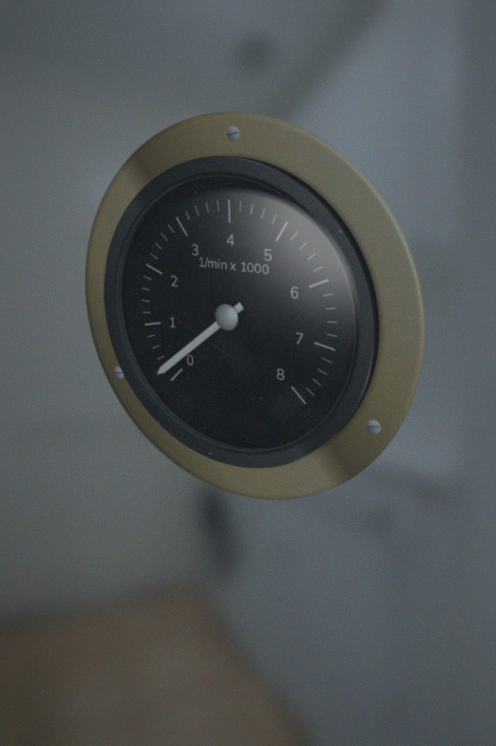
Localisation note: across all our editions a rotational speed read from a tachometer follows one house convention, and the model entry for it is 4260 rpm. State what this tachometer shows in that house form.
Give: 200 rpm
